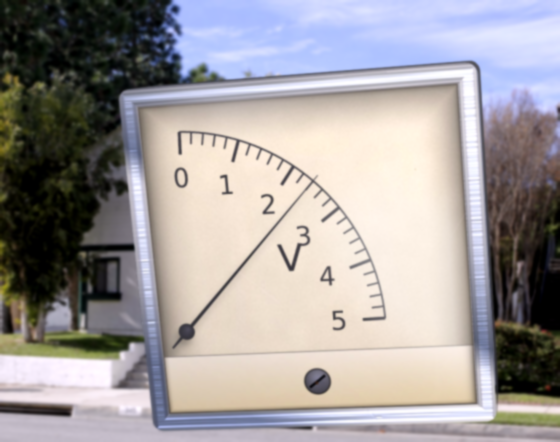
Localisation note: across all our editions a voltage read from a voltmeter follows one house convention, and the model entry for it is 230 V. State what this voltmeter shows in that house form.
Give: 2.4 V
